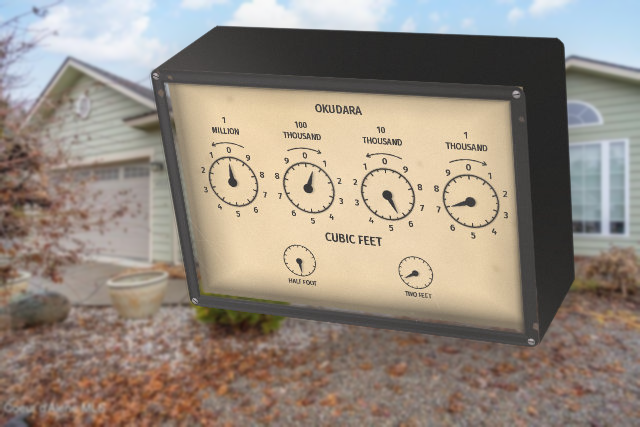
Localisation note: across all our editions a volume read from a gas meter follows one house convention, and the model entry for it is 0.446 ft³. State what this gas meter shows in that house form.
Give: 5700 ft³
